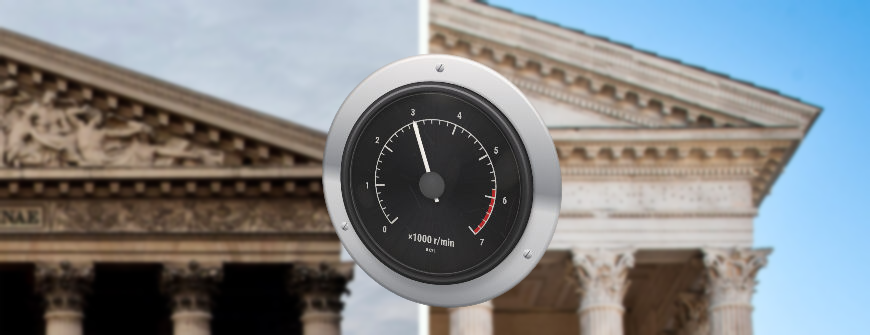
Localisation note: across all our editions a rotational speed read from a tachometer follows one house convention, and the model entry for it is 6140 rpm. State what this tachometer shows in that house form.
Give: 3000 rpm
